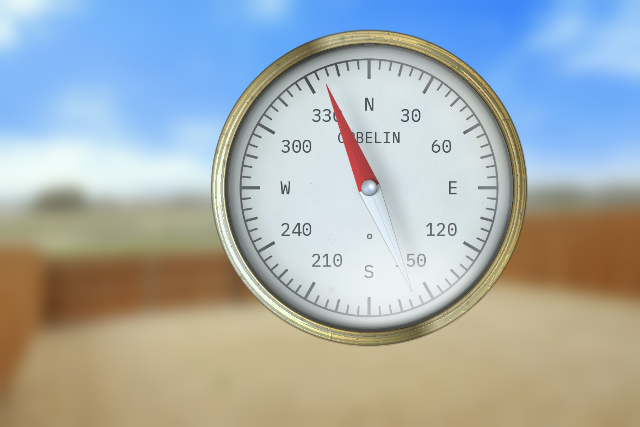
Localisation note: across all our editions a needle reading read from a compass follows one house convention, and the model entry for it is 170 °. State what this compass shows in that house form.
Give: 337.5 °
